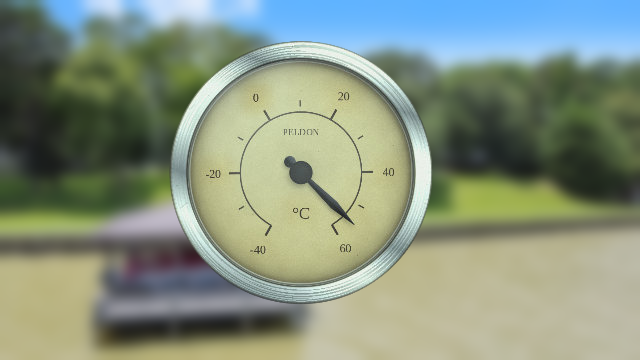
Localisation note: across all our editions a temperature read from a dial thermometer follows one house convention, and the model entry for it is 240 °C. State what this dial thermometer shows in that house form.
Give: 55 °C
